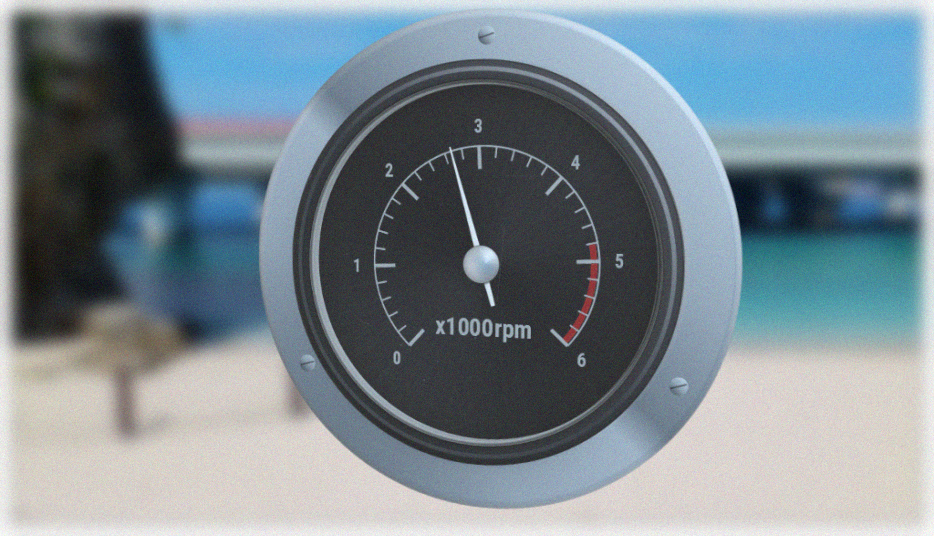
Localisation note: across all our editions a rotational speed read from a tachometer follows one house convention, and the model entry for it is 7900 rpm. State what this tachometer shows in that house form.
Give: 2700 rpm
